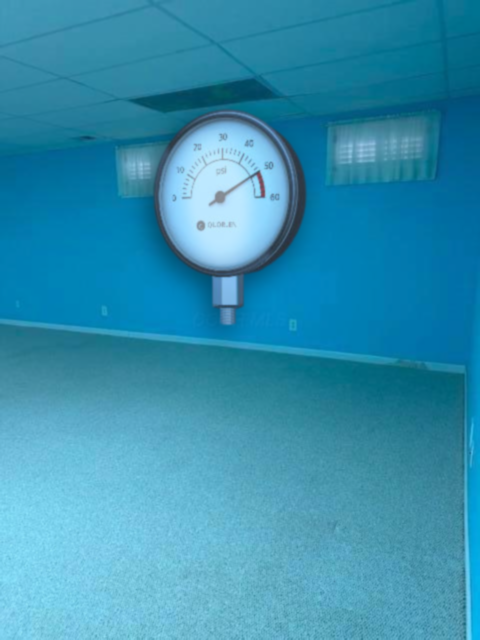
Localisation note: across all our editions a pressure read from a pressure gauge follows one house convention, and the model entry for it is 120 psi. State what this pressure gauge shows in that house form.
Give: 50 psi
